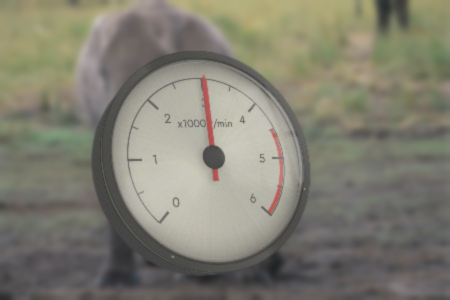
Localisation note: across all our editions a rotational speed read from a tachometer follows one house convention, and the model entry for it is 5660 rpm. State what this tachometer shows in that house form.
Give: 3000 rpm
